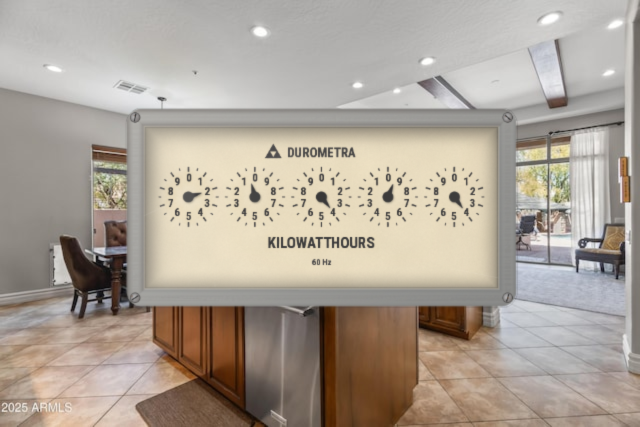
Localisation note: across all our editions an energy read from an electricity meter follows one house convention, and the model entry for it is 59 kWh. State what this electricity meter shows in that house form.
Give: 20394 kWh
